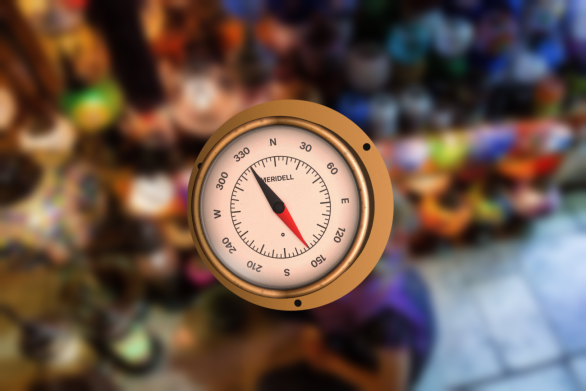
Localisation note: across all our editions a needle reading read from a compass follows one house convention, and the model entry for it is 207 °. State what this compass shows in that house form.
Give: 150 °
